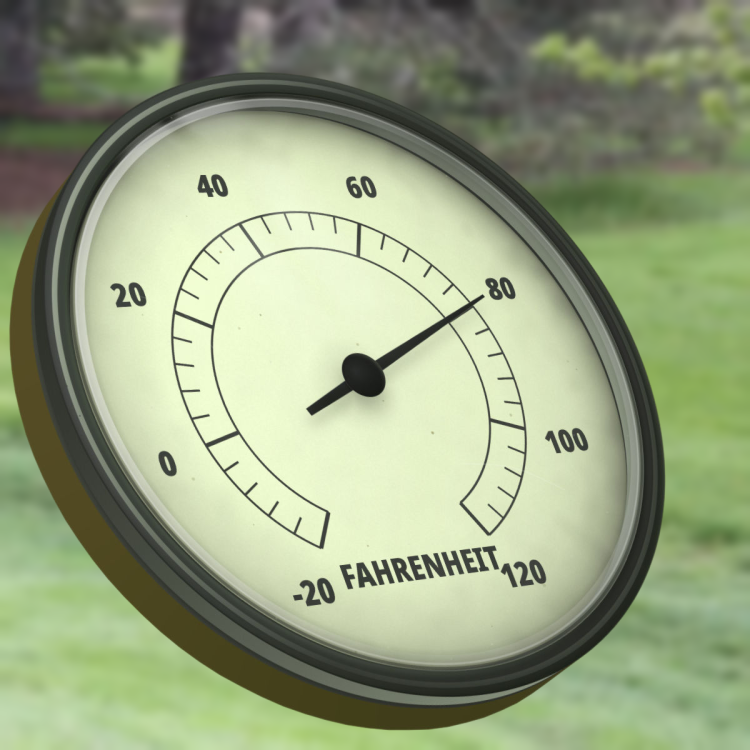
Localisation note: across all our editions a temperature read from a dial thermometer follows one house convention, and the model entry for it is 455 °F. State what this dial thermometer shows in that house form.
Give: 80 °F
